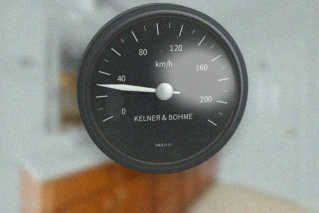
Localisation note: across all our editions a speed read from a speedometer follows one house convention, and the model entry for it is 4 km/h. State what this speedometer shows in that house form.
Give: 30 km/h
